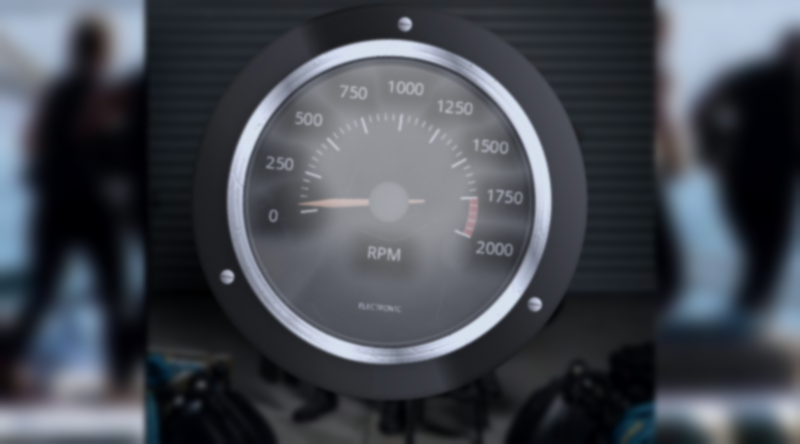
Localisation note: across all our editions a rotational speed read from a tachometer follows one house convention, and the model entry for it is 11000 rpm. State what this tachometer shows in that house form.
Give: 50 rpm
